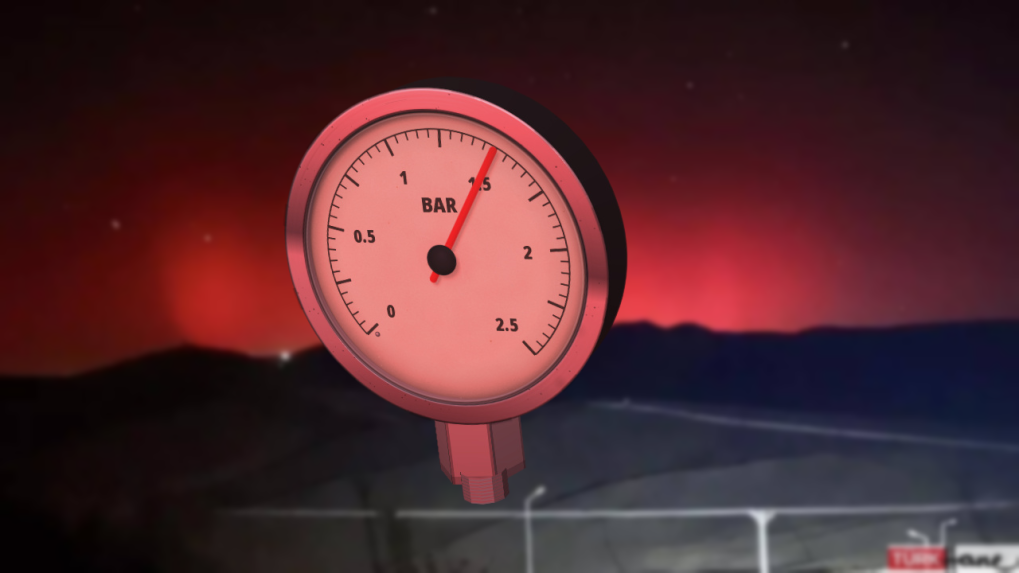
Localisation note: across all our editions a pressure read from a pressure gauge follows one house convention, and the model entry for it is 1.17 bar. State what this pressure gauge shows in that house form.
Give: 1.5 bar
